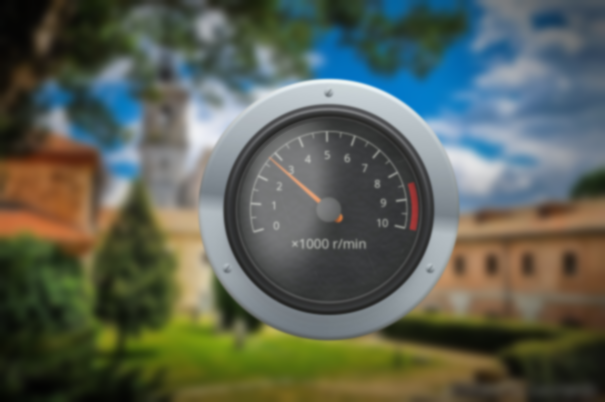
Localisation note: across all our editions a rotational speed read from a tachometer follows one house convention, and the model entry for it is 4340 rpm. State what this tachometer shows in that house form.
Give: 2750 rpm
